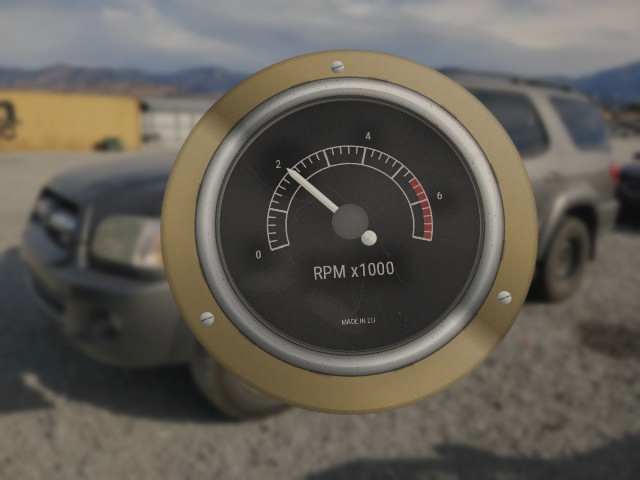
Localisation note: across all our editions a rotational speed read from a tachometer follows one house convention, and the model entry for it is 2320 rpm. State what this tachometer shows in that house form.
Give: 2000 rpm
